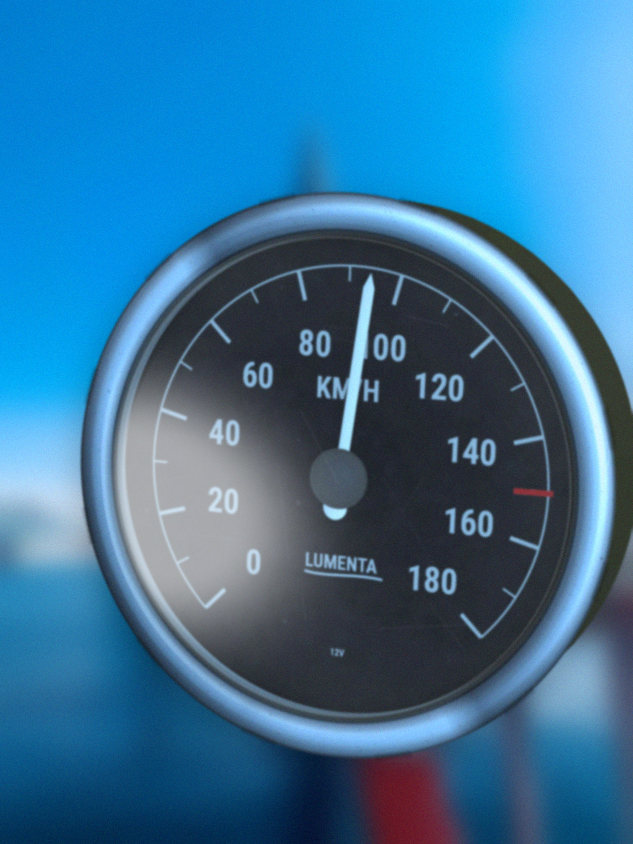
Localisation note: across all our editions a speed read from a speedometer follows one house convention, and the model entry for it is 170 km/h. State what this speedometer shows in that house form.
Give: 95 km/h
